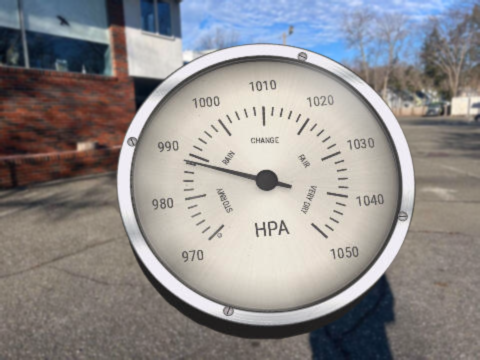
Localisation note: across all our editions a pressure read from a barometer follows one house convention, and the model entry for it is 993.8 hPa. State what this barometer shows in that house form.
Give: 988 hPa
